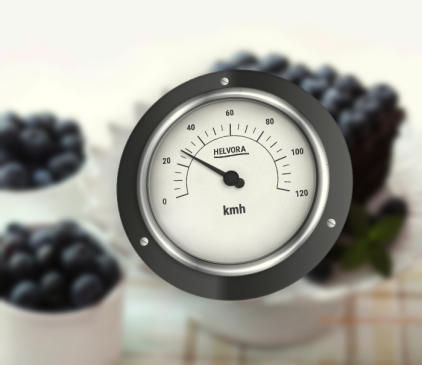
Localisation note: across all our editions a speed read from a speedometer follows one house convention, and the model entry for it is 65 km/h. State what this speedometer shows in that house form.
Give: 27.5 km/h
